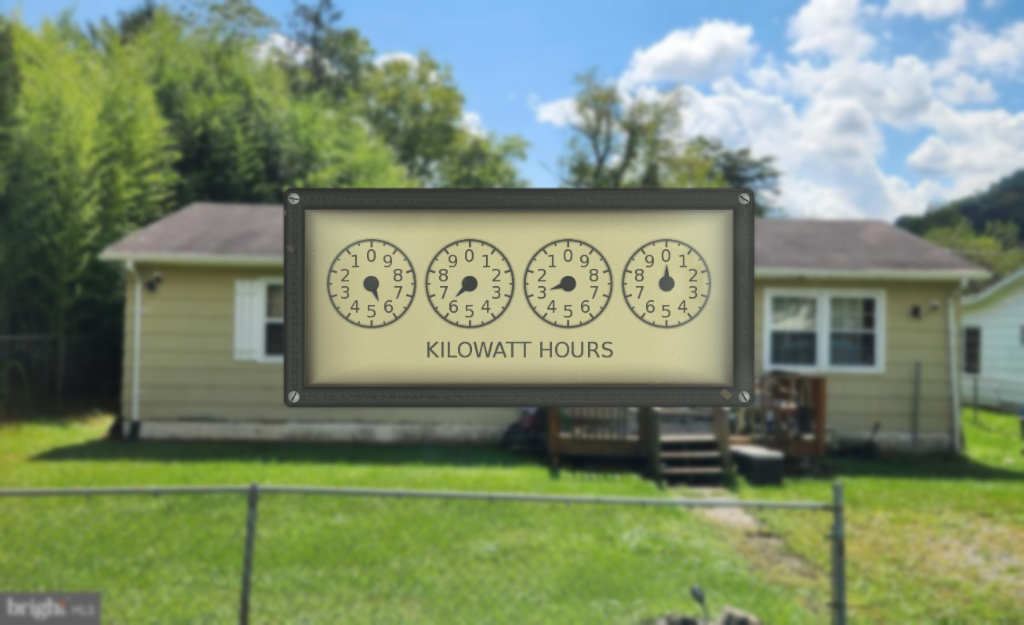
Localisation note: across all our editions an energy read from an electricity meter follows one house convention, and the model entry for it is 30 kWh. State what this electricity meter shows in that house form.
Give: 5630 kWh
